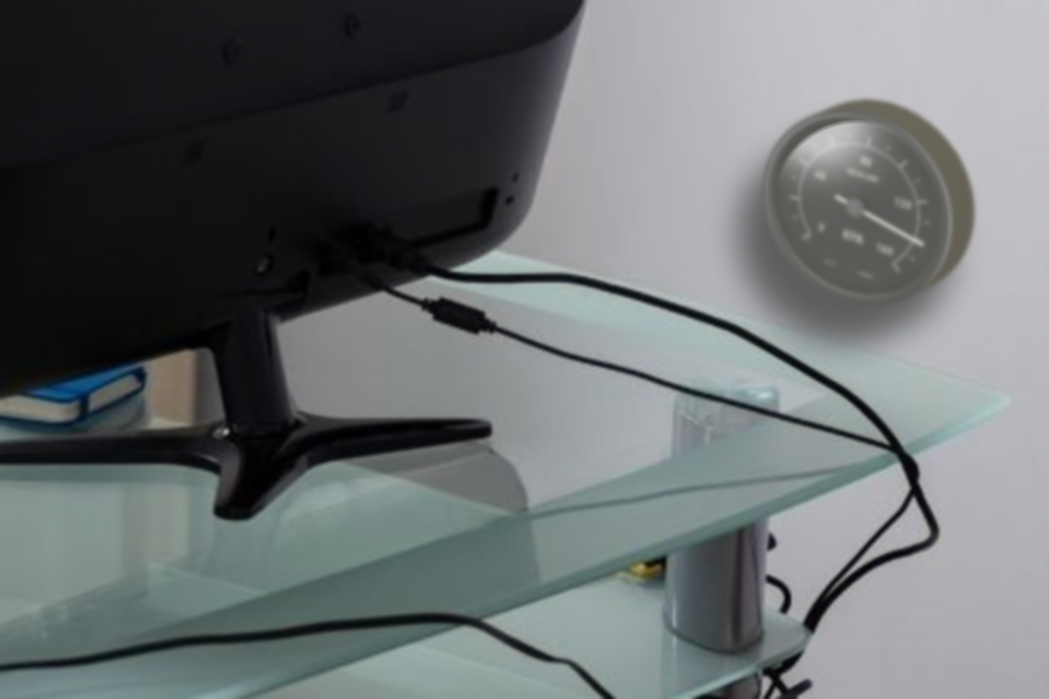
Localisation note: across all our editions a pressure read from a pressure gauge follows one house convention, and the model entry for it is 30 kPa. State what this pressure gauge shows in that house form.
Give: 140 kPa
